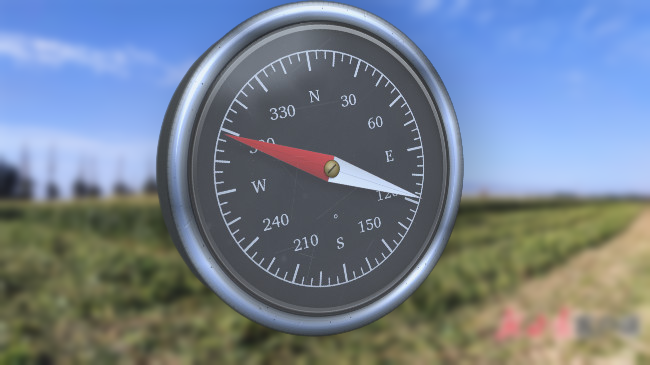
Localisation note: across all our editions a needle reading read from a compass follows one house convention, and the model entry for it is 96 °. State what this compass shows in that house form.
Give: 297.5 °
